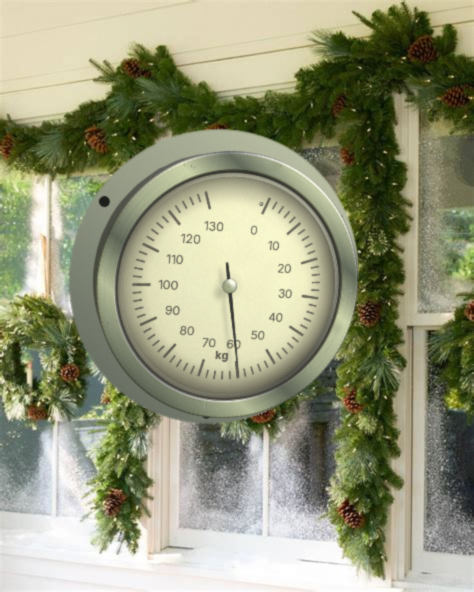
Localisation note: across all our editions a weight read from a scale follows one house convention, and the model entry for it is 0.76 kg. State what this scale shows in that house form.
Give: 60 kg
